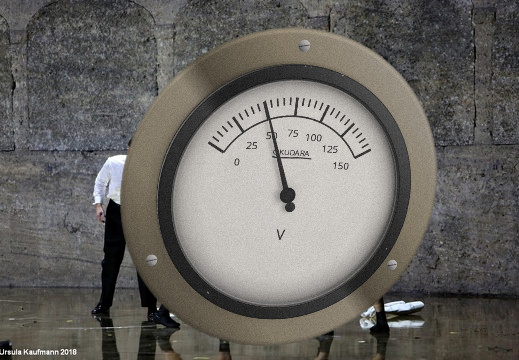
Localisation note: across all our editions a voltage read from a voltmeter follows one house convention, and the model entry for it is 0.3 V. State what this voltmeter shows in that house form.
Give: 50 V
